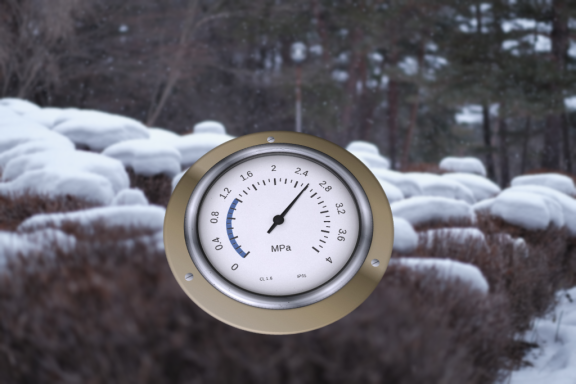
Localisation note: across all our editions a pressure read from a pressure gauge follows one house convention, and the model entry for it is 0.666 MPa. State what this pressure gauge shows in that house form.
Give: 2.6 MPa
